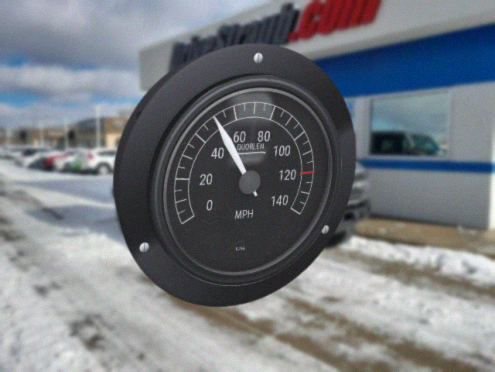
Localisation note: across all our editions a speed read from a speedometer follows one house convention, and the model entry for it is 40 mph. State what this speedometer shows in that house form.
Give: 50 mph
